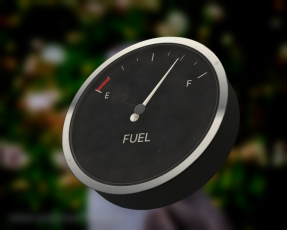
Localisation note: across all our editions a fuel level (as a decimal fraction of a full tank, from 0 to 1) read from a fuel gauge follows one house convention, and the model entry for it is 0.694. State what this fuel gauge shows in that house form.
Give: 0.75
